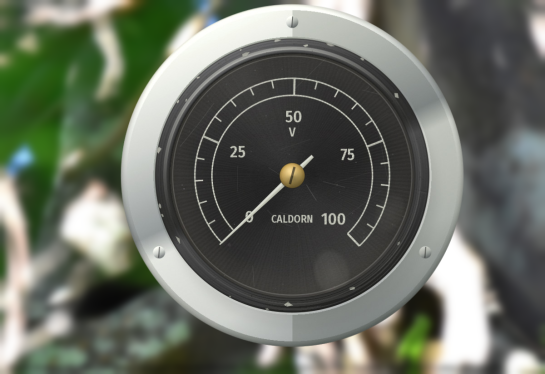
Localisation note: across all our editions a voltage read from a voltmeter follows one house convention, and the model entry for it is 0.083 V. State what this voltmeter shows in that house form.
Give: 0 V
